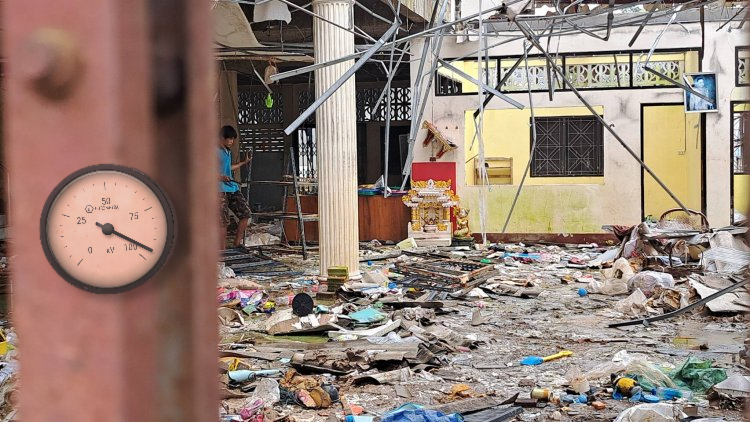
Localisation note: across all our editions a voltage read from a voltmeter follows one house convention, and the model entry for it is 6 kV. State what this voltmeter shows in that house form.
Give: 95 kV
